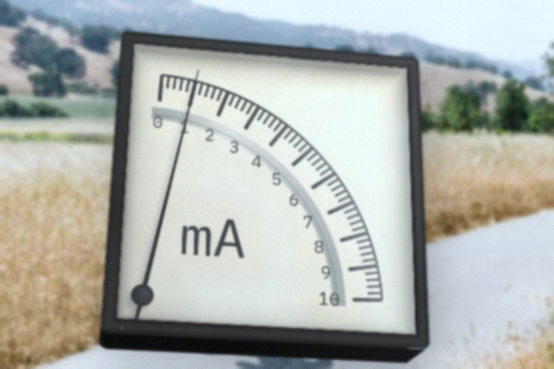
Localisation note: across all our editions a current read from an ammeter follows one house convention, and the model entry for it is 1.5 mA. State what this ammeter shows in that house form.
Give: 1 mA
